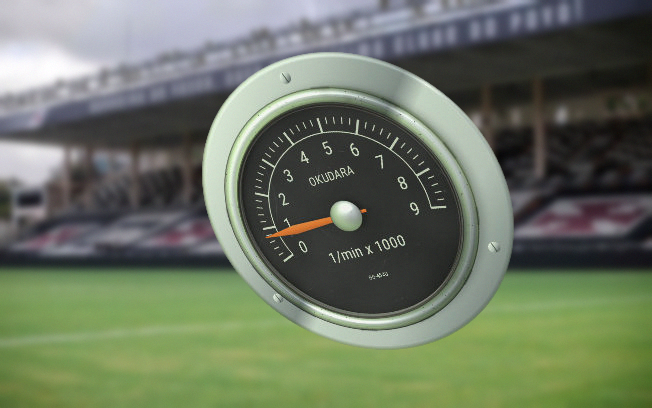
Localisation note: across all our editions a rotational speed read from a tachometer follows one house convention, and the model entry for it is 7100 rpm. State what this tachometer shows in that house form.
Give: 800 rpm
